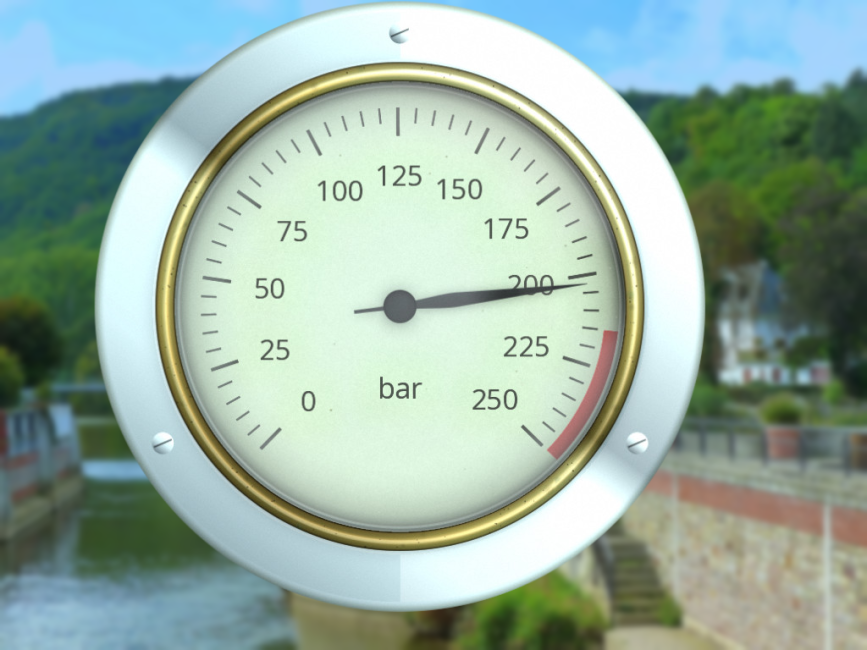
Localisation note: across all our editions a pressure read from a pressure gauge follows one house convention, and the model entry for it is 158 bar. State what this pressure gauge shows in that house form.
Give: 202.5 bar
